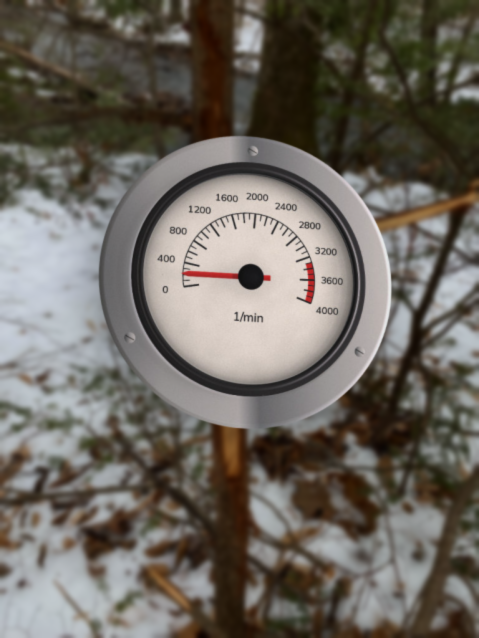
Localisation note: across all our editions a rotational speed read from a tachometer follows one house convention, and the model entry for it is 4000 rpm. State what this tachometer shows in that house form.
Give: 200 rpm
